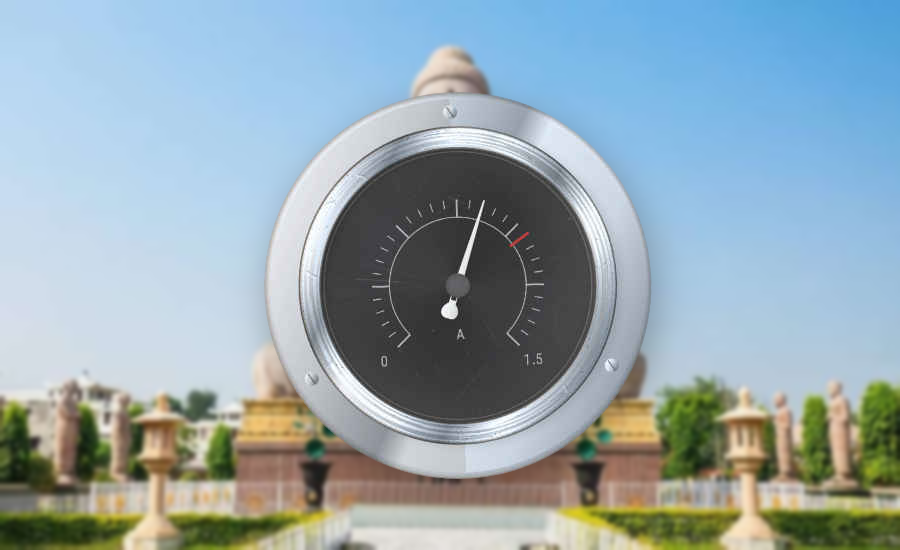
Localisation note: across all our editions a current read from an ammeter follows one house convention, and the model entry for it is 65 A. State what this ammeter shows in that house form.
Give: 0.85 A
